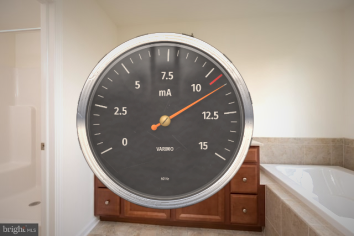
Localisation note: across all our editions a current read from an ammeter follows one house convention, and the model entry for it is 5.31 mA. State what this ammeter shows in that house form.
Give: 11 mA
